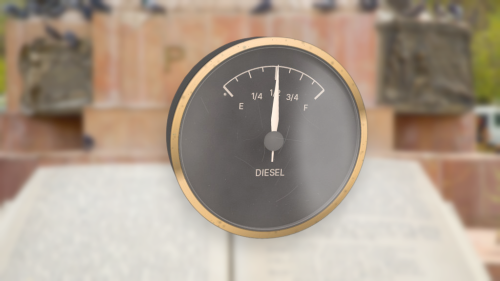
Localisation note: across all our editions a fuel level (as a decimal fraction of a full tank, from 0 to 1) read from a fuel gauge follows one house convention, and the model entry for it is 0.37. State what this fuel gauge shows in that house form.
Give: 0.5
